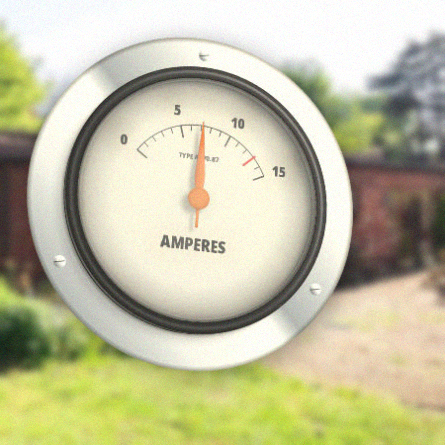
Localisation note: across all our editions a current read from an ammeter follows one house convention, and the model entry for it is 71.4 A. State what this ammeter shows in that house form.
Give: 7 A
